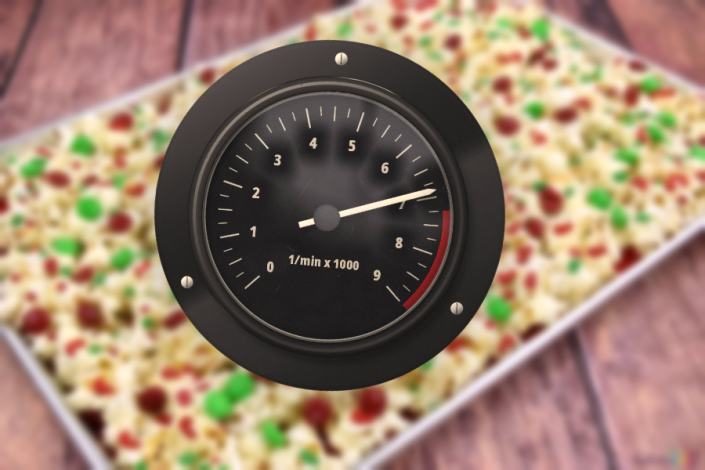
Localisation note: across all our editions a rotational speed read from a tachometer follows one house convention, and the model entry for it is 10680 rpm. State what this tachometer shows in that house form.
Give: 6875 rpm
